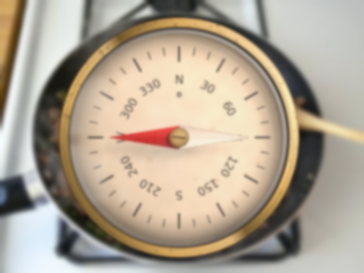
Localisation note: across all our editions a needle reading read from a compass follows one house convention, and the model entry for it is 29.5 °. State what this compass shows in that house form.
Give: 270 °
